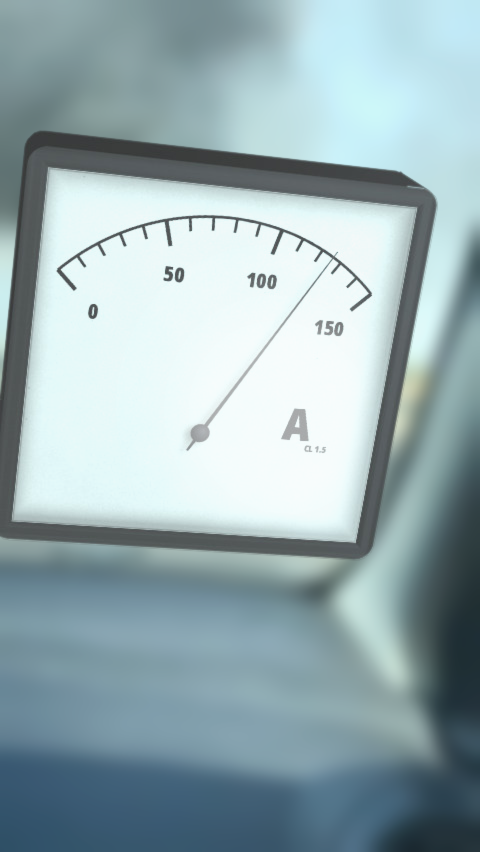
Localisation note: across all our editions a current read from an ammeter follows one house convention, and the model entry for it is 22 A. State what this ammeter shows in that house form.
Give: 125 A
